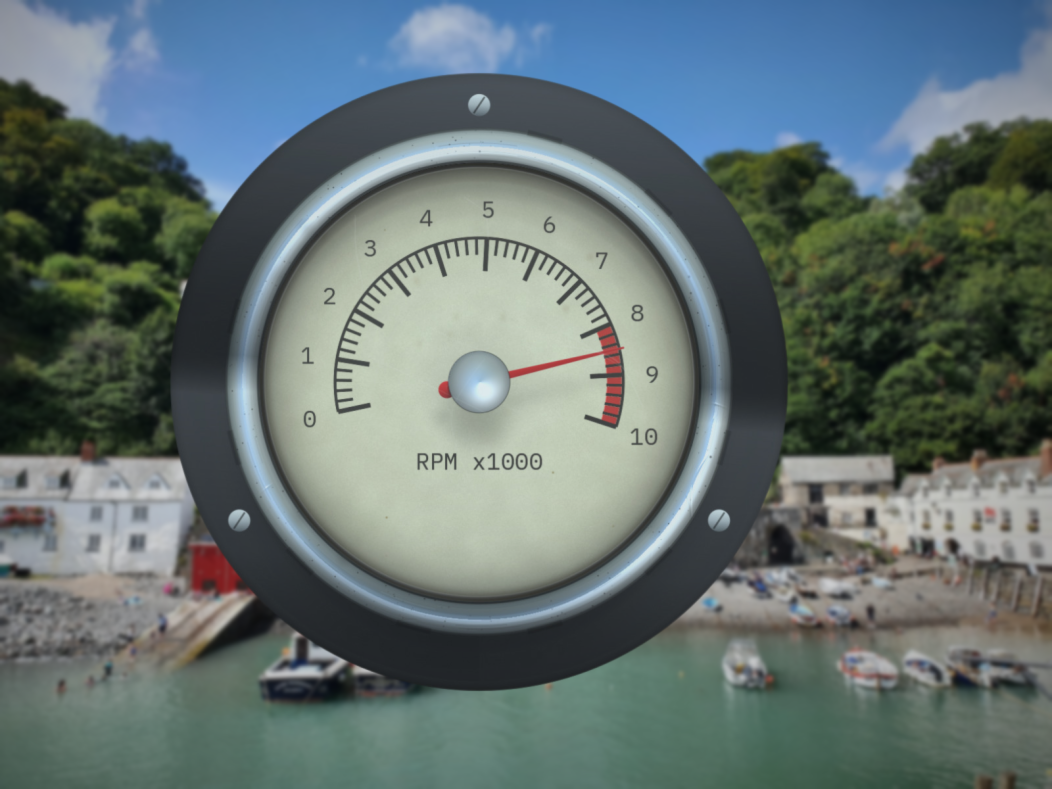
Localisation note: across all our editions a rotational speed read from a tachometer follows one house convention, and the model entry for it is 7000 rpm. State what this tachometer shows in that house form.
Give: 8500 rpm
